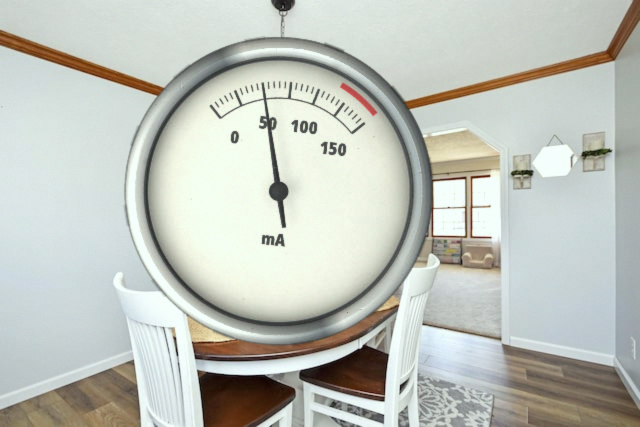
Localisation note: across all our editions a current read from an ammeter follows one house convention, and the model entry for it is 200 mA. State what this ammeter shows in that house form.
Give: 50 mA
